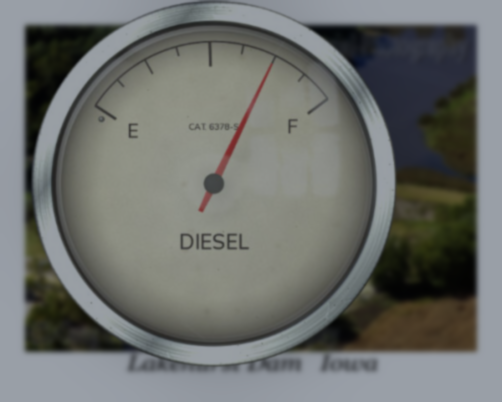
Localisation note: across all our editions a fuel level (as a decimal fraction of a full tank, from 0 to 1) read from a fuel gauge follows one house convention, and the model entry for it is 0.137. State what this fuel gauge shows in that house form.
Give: 0.75
